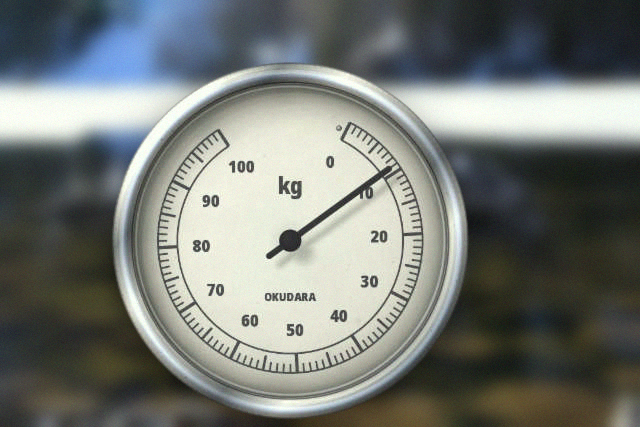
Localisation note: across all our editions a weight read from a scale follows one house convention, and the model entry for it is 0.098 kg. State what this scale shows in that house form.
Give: 9 kg
